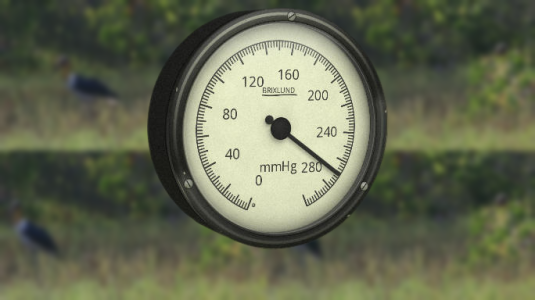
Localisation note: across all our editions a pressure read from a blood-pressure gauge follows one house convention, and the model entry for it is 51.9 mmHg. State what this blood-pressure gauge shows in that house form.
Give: 270 mmHg
